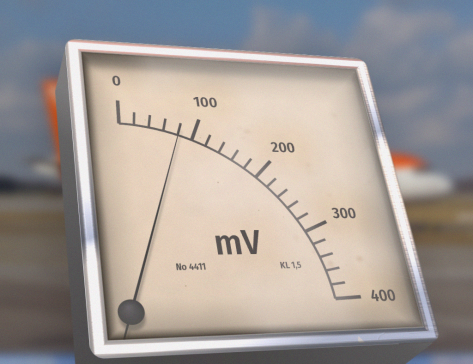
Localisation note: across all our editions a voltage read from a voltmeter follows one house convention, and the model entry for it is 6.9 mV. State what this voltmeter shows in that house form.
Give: 80 mV
